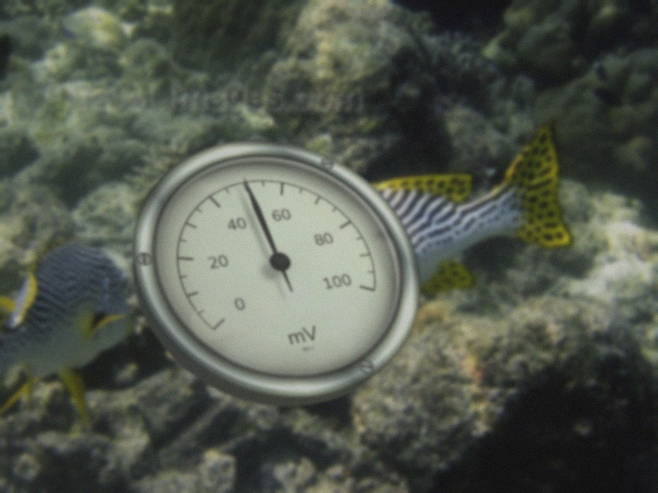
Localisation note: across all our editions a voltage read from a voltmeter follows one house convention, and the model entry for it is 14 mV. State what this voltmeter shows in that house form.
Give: 50 mV
